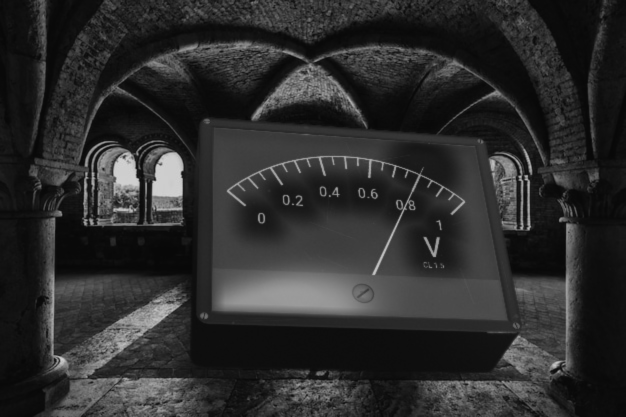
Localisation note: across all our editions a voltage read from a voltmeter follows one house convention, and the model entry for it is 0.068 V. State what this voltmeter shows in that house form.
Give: 0.8 V
